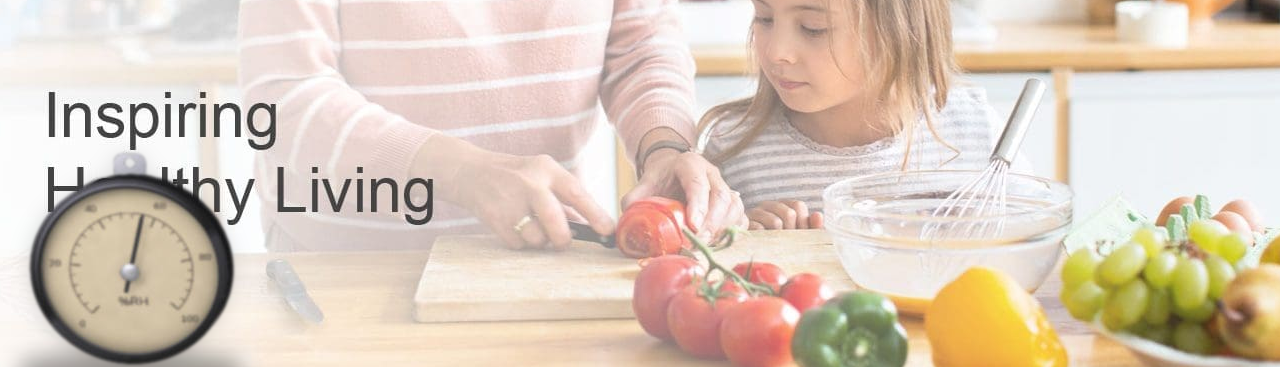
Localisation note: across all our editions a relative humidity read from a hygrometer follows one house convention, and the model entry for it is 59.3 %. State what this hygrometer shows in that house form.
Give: 56 %
